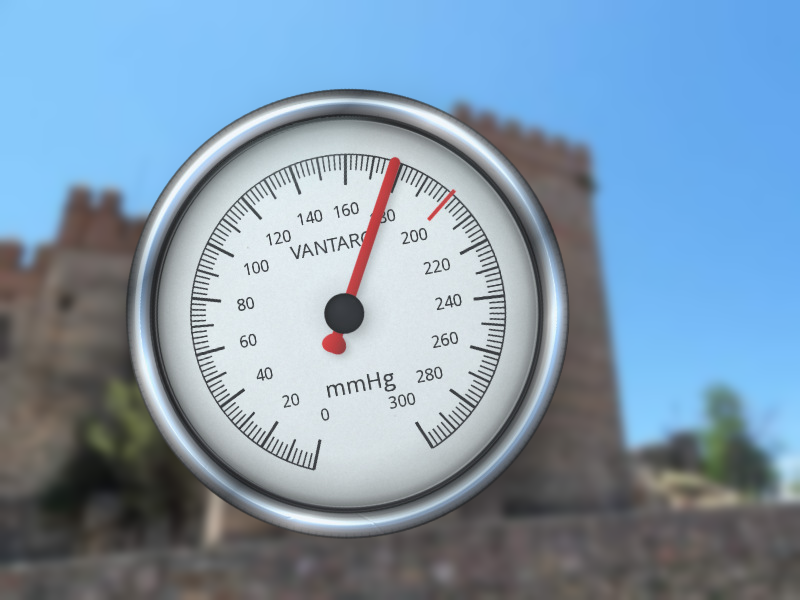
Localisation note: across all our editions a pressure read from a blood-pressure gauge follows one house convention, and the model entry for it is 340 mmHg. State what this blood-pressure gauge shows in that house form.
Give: 178 mmHg
